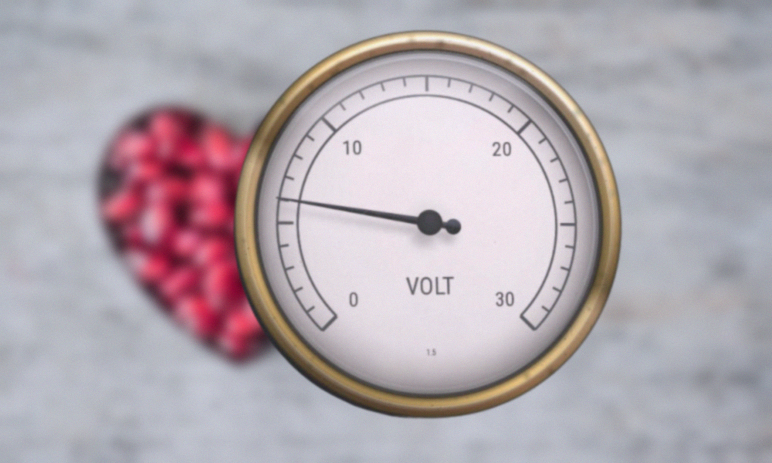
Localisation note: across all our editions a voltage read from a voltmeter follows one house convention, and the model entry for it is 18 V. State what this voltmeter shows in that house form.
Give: 6 V
